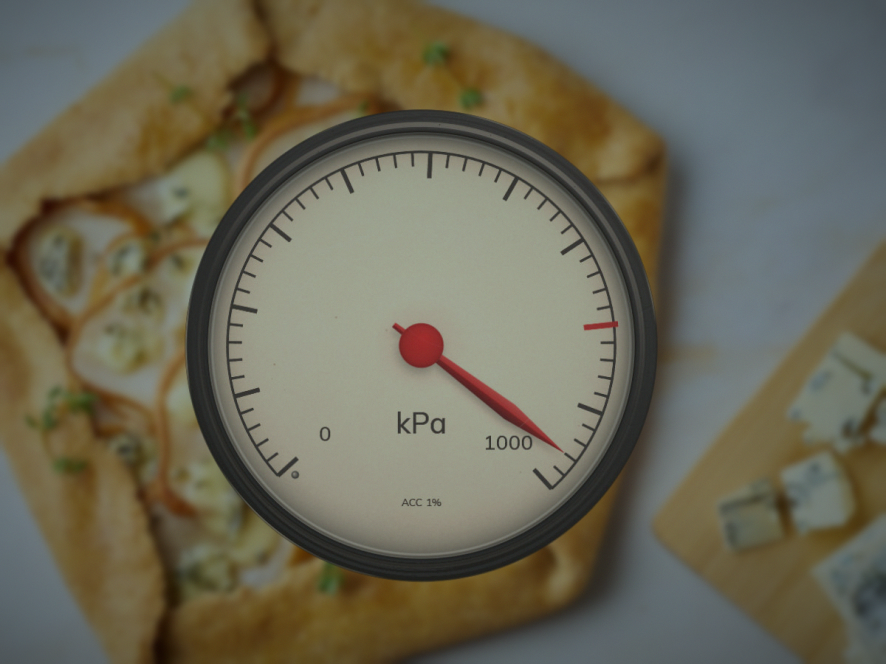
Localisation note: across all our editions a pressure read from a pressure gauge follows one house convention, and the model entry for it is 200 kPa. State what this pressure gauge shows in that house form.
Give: 960 kPa
